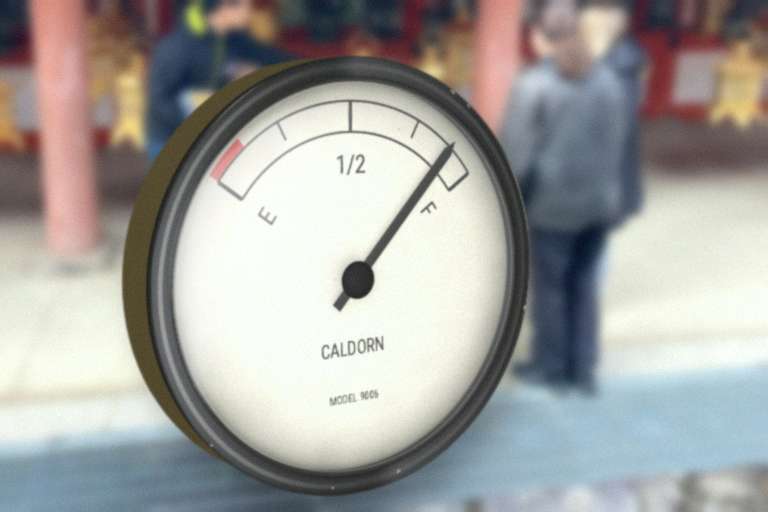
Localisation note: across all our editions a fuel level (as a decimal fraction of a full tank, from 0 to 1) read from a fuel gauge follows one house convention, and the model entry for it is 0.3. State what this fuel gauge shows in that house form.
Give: 0.875
